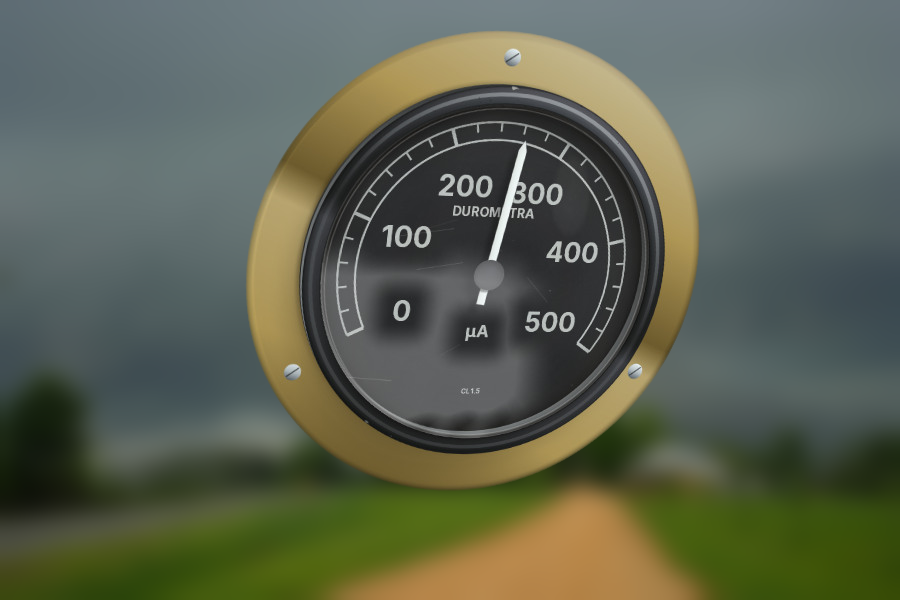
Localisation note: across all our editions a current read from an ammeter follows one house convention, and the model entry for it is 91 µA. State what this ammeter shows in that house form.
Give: 260 µA
